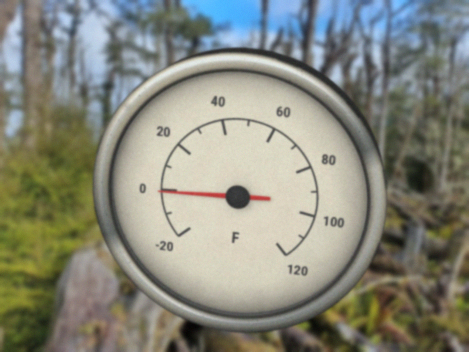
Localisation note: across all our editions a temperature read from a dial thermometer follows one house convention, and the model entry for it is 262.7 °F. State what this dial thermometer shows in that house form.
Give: 0 °F
